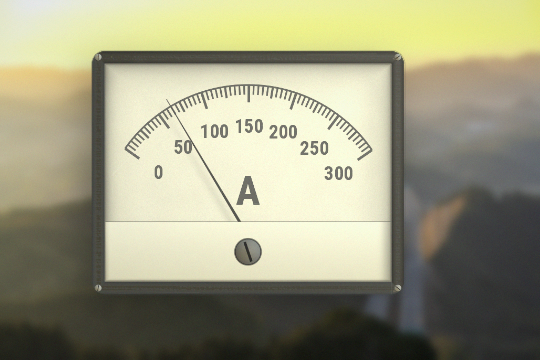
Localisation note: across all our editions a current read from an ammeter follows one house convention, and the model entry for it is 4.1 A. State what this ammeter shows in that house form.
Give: 65 A
